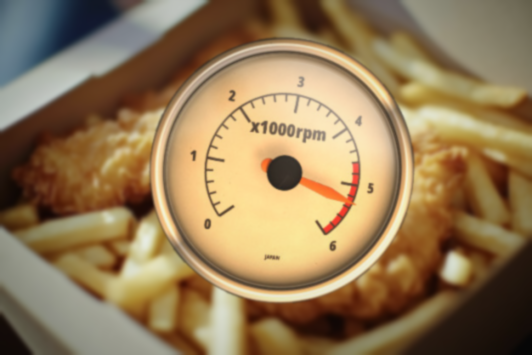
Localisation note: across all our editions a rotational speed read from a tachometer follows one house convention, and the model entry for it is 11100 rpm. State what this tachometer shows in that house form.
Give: 5300 rpm
